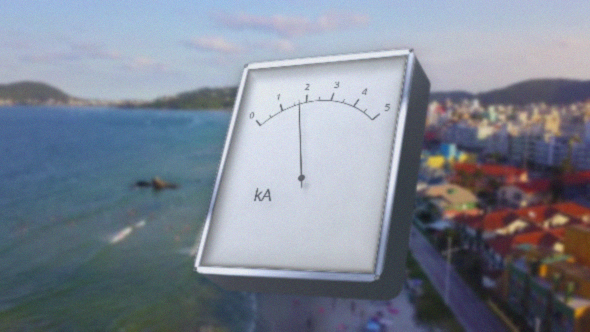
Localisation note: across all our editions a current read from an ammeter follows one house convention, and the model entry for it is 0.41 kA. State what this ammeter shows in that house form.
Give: 1.75 kA
